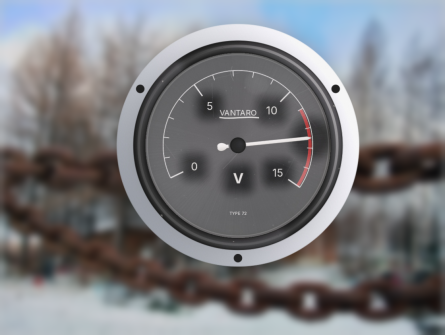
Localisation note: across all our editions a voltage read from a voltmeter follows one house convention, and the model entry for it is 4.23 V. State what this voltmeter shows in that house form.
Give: 12.5 V
